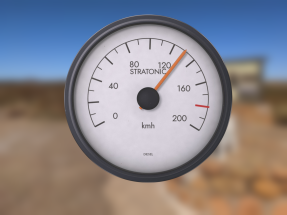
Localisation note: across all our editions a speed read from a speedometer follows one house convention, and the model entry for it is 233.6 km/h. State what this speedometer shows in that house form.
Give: 130 km/h
